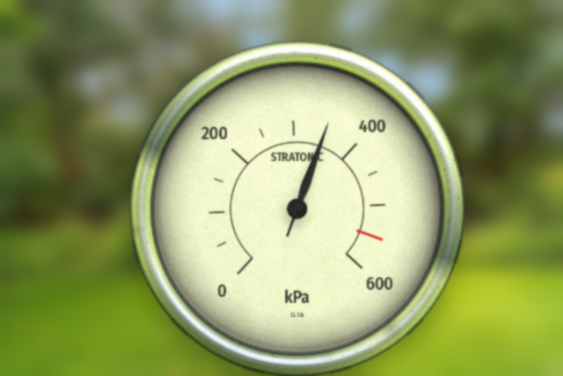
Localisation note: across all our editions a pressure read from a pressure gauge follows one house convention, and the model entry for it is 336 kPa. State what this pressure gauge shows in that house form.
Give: 350 kPa
